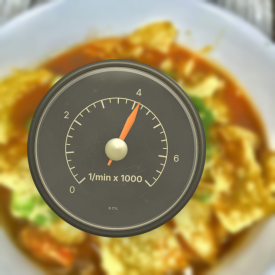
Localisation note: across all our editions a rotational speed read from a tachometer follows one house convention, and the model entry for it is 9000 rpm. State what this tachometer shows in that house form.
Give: 4125 rpm
